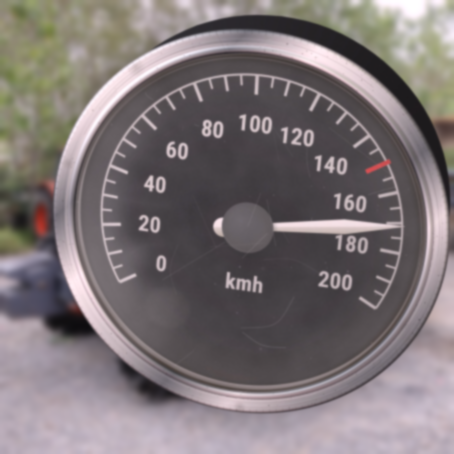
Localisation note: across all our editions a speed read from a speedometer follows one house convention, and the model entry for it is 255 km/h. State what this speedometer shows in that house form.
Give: 170 km/h
